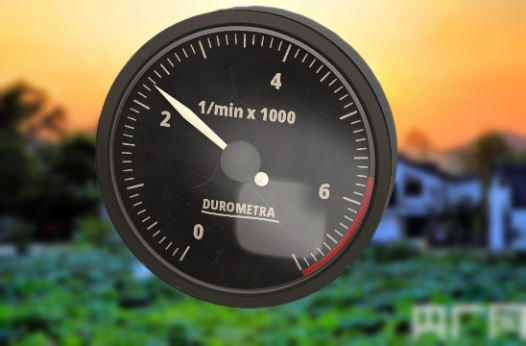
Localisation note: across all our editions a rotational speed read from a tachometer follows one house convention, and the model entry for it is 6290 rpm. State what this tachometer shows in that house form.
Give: 2300 rpm
